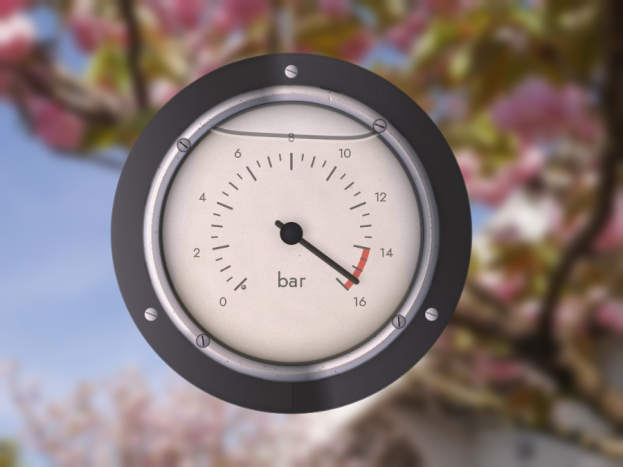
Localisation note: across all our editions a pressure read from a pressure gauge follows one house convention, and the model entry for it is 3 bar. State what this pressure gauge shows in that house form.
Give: 15.5 bar
